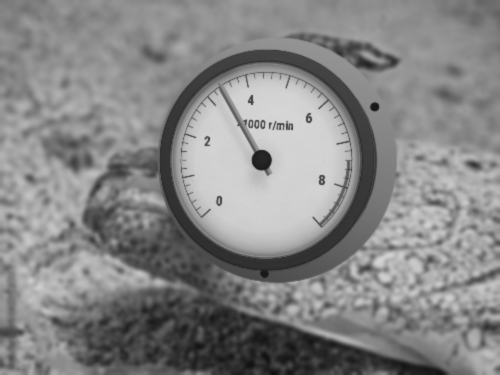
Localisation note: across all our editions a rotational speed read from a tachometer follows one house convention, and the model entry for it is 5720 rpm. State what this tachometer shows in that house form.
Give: 3400 rpm
